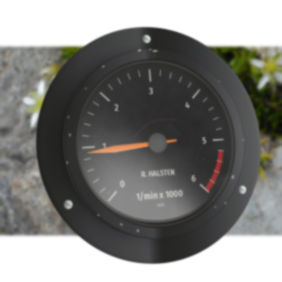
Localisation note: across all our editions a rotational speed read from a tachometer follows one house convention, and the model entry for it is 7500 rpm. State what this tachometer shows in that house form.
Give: 900 rpm
